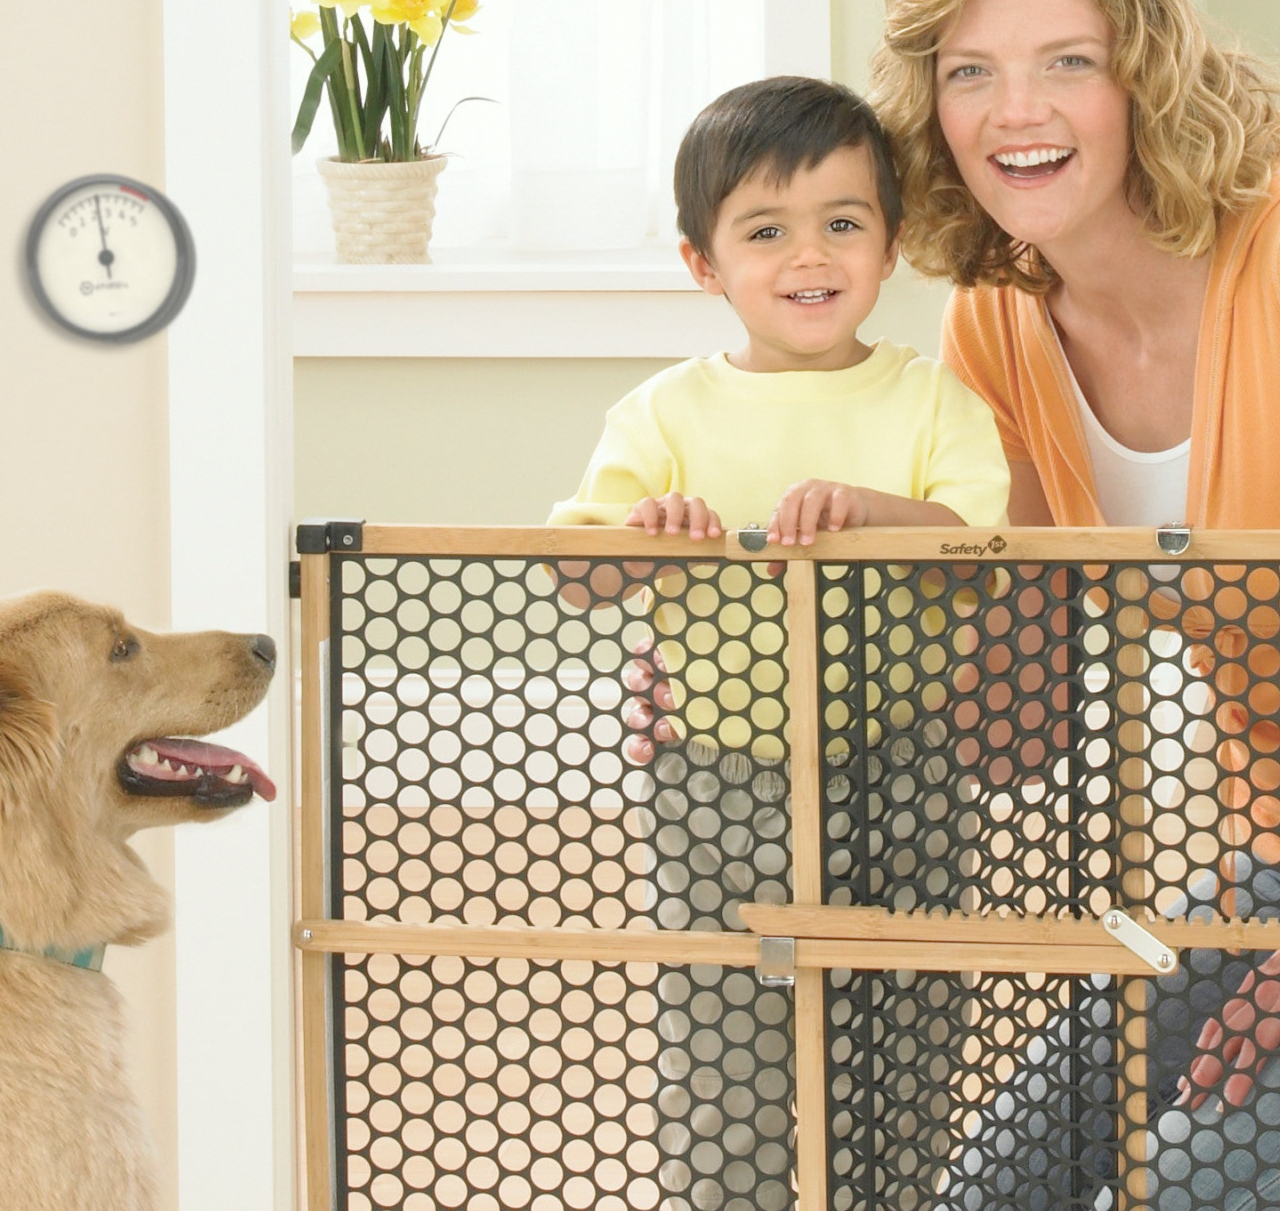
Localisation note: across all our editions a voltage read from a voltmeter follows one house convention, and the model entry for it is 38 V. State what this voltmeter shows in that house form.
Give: 2.5 V
